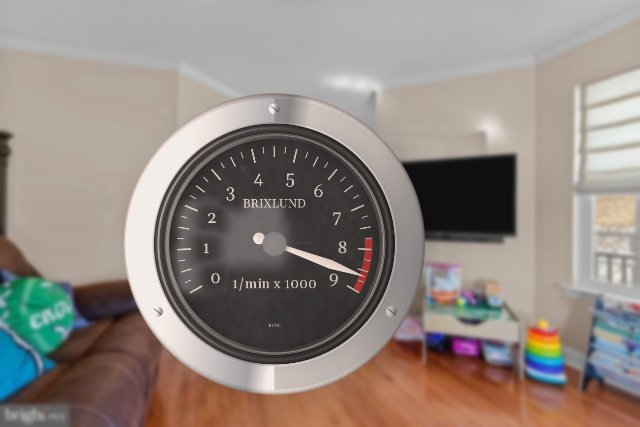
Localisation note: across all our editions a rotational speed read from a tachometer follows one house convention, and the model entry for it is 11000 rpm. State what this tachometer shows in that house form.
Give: 8625 rpm
